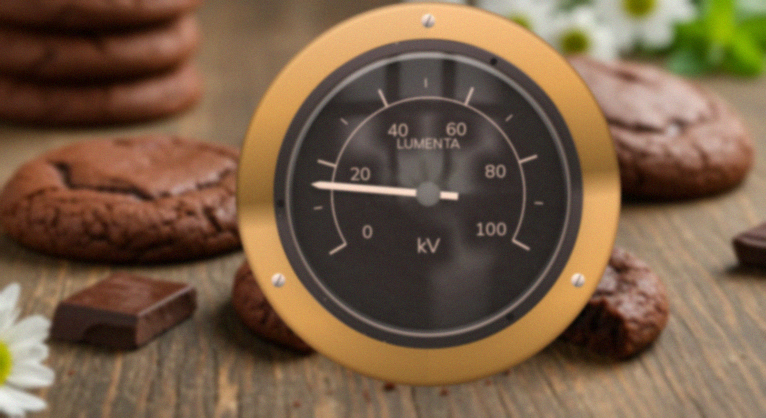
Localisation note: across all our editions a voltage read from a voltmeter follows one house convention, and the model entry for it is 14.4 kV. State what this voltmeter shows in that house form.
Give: 15 kV
